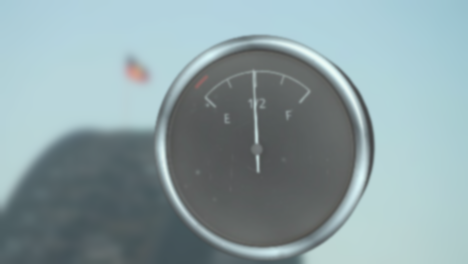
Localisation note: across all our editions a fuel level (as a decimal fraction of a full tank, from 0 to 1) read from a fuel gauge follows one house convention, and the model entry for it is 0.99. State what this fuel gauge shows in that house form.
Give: 0.5
